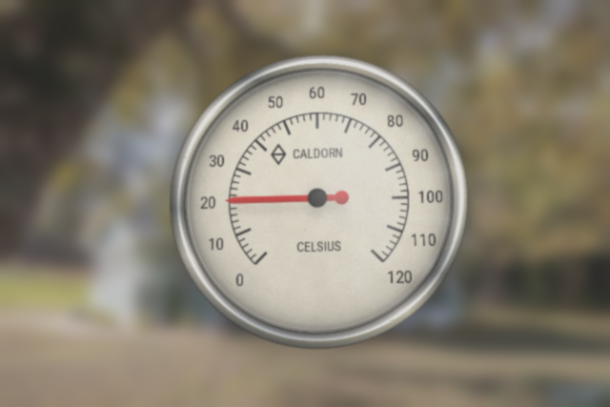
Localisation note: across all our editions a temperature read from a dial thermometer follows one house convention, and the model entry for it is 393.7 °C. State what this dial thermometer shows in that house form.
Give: 20 °C
